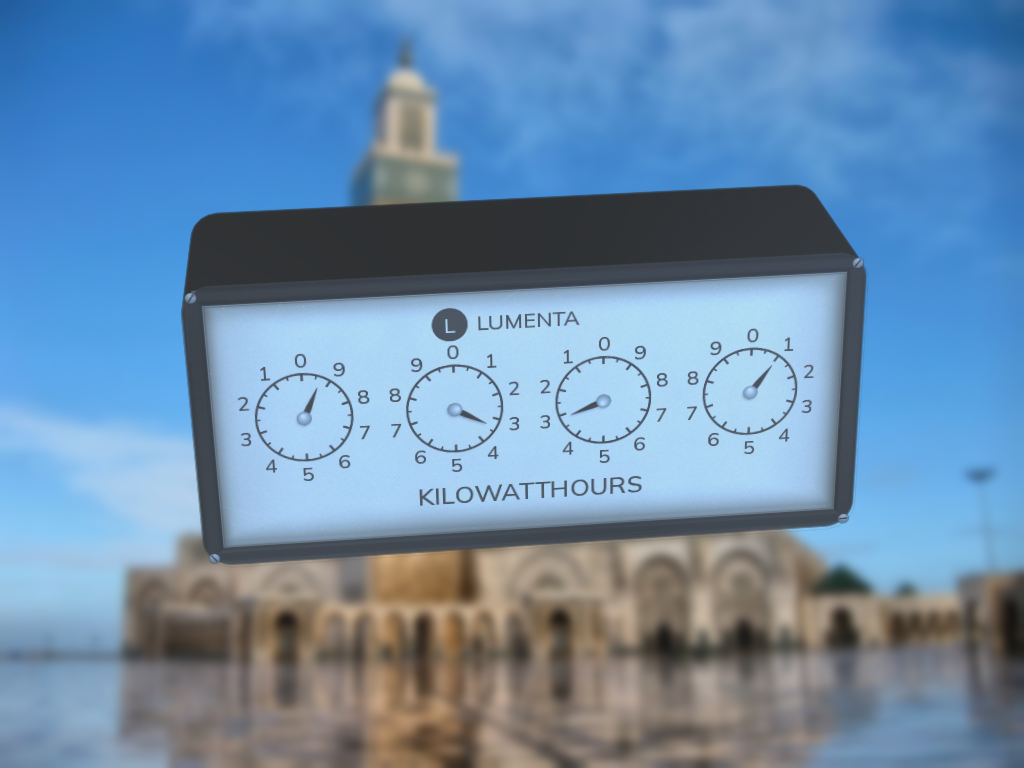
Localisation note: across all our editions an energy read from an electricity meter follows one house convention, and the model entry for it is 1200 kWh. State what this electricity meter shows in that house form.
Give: 9331 kWh
